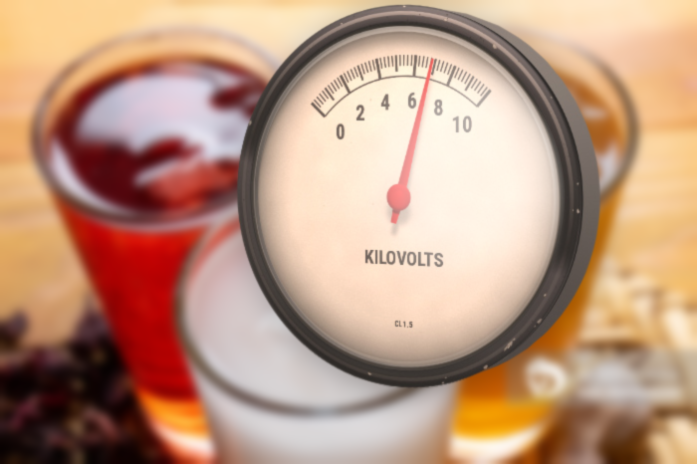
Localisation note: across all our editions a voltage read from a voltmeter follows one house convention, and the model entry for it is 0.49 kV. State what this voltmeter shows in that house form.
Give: 7 kV
